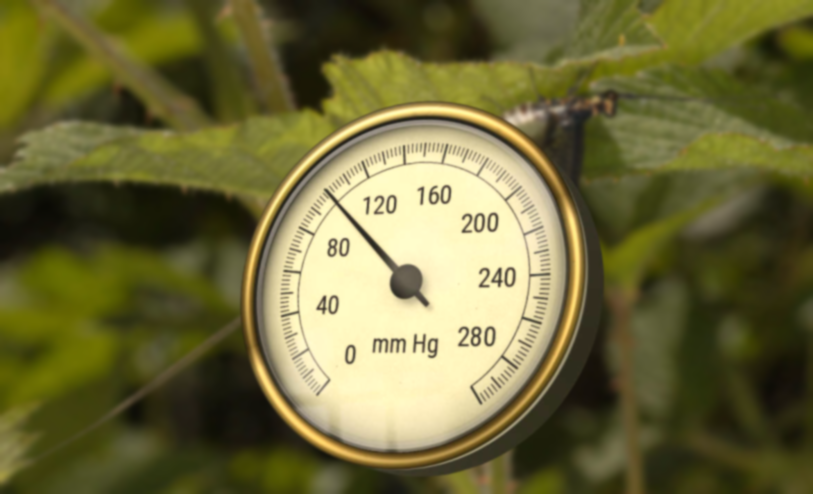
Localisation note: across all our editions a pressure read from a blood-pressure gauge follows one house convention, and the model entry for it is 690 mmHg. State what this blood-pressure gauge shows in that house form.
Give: 100 mmHg
